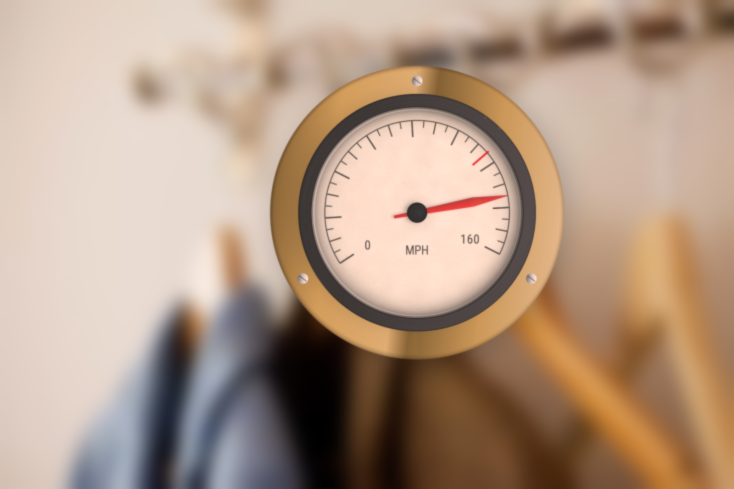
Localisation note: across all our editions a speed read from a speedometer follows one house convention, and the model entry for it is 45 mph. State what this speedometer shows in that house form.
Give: 135 mph
